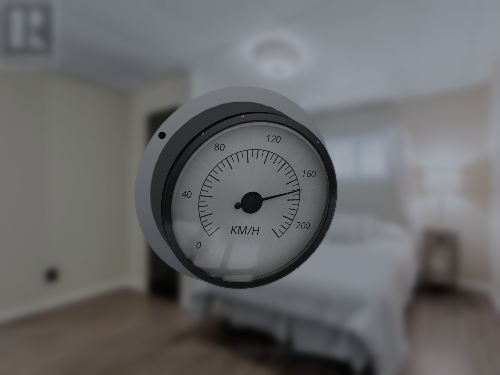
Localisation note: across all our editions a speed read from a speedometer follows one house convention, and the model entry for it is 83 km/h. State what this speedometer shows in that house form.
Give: 170 km/h
